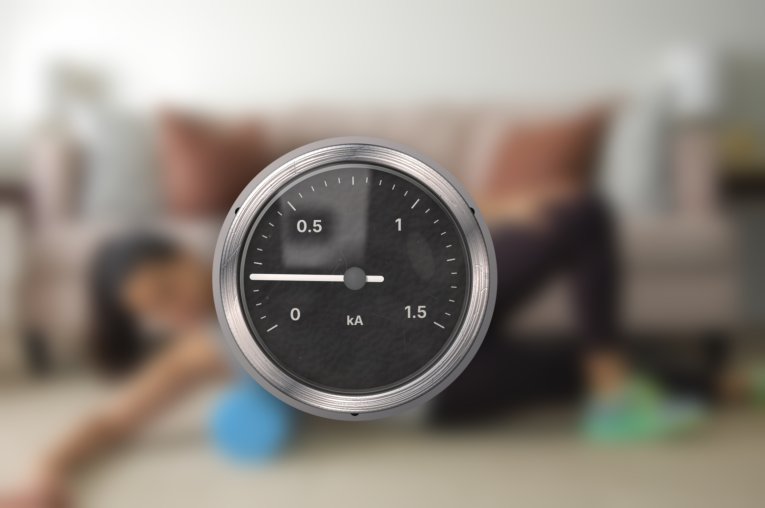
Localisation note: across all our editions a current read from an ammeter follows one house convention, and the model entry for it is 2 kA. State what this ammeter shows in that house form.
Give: 0.2 kA
